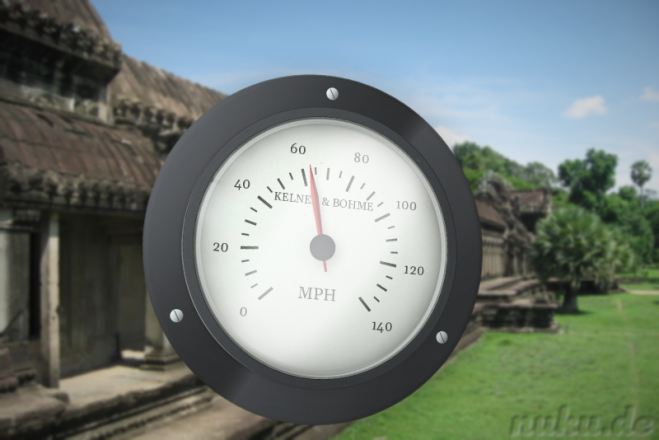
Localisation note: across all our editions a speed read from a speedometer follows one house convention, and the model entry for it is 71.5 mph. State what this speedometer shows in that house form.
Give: 62.5 mph
